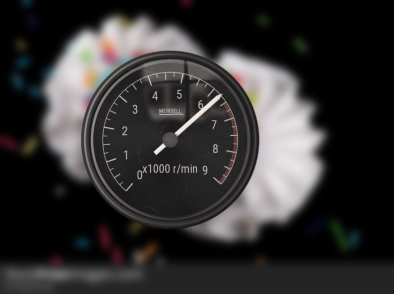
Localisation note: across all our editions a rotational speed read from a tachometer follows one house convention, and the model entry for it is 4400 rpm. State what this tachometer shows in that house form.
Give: 6250 rpm
